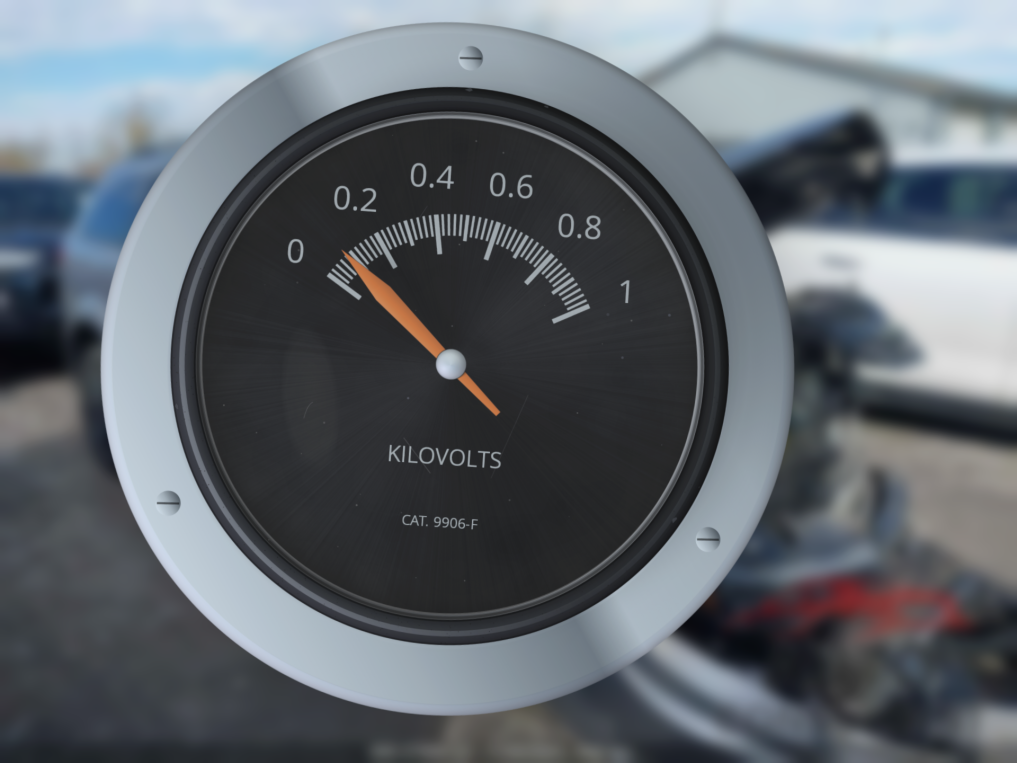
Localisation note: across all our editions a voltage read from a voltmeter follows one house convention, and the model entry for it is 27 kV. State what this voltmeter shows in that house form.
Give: 0.08 kV
